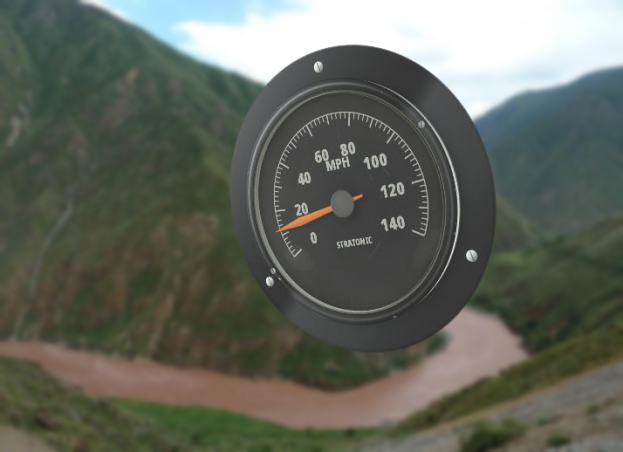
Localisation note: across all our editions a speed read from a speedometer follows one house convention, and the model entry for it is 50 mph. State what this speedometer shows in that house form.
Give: 12 mph
